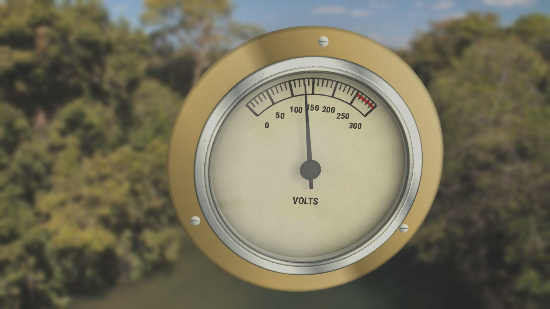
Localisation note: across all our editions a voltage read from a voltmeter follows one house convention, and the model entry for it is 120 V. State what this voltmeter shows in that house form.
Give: 130 V
